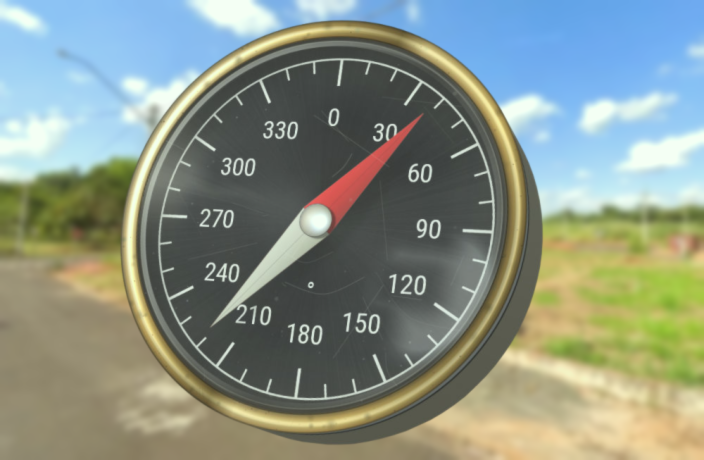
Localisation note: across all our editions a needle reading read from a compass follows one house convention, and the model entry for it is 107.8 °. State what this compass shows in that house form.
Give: 40 °
